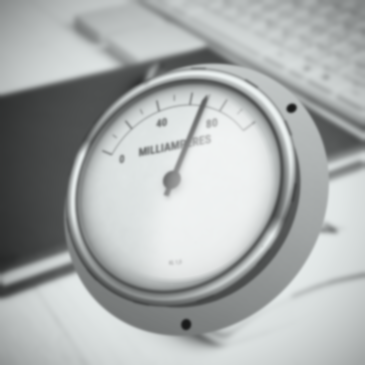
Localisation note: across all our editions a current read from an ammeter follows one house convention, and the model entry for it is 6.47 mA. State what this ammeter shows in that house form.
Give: 70 mA
